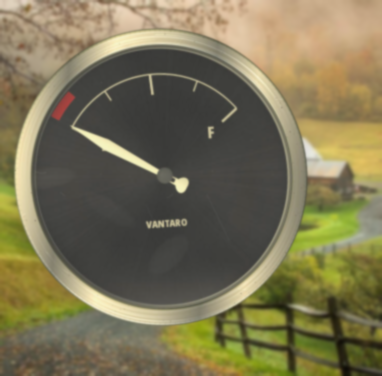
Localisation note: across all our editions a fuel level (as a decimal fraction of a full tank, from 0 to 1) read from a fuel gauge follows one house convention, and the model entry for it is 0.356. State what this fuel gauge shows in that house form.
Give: 0
